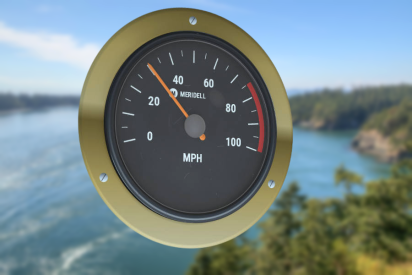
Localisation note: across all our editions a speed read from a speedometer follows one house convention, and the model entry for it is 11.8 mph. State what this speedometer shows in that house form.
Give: 30 mph
